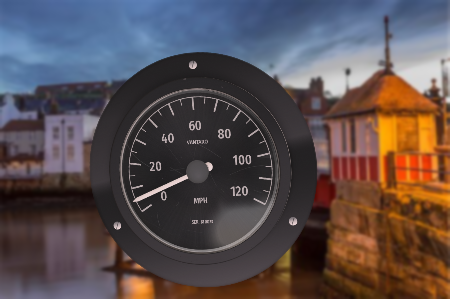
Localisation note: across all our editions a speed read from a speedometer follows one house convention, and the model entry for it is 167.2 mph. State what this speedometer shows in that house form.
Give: 5 mph
